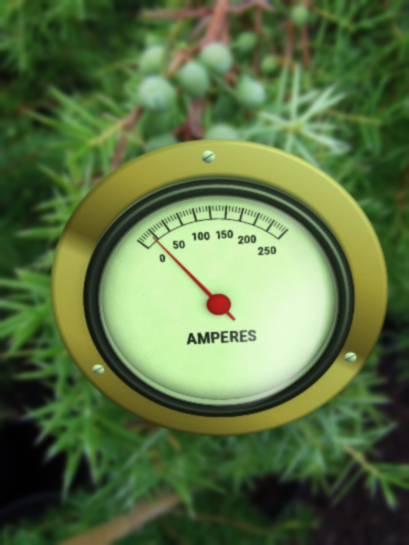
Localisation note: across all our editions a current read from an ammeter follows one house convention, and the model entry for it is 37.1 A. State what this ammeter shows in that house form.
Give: 25 A
